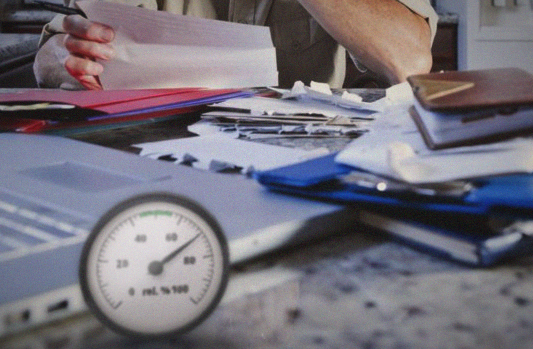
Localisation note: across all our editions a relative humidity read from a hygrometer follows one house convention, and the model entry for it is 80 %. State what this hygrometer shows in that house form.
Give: 70 %
